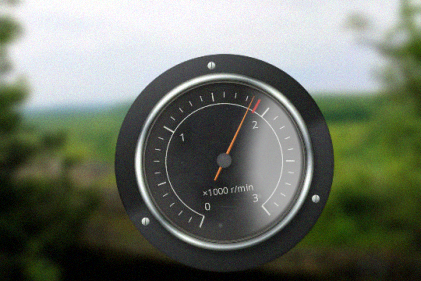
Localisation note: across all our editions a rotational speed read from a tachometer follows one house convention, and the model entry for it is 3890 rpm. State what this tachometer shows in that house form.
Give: 1850 rpm
